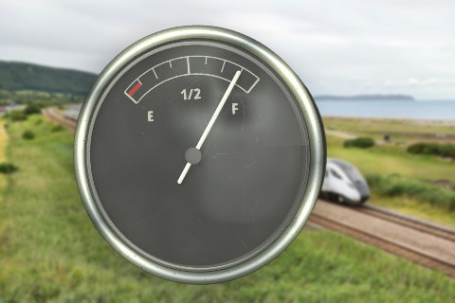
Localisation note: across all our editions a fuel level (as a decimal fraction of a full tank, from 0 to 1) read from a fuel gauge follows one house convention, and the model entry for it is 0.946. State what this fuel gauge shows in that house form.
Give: 0.875
